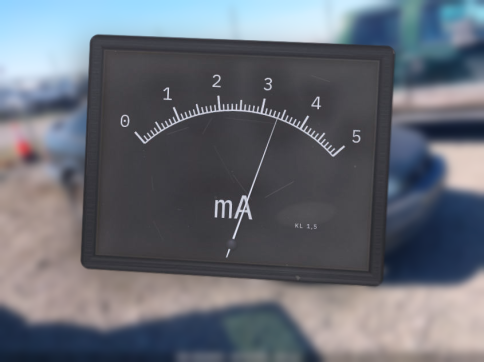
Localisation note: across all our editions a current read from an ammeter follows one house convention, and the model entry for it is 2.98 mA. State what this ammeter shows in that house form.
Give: 3.4 mA
